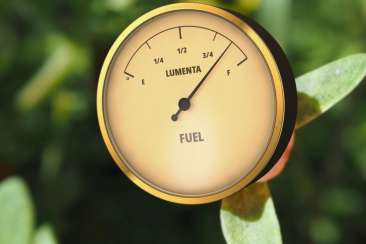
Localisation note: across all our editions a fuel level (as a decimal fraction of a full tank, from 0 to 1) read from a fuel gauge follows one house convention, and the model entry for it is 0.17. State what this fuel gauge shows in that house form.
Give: 0.875
